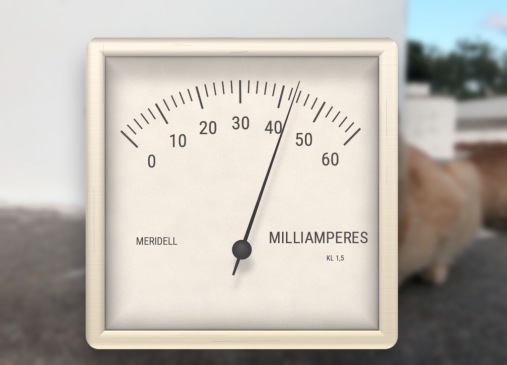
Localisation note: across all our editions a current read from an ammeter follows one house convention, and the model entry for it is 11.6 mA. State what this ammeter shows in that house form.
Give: 43 mA
